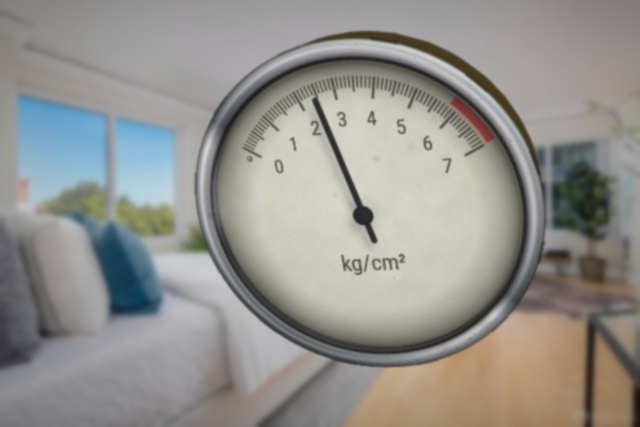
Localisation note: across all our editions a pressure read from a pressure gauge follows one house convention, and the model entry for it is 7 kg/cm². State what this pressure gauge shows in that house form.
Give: 2.5 kg/cm²
